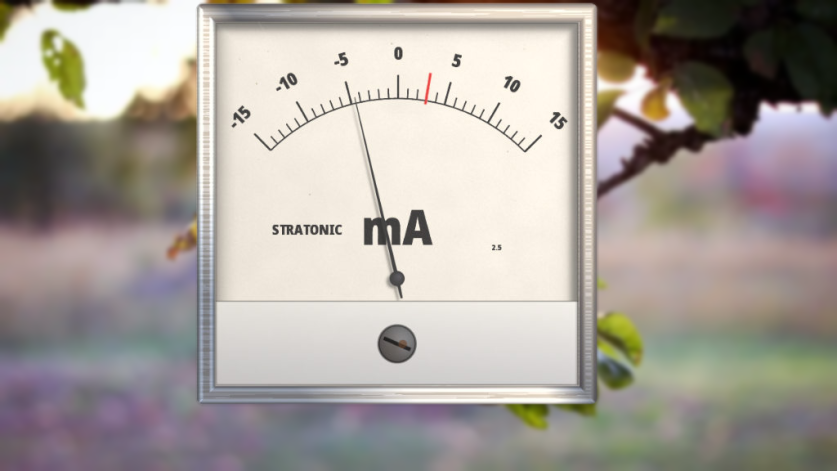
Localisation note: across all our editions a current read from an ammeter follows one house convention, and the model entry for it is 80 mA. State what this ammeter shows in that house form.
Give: -4.5 mA
